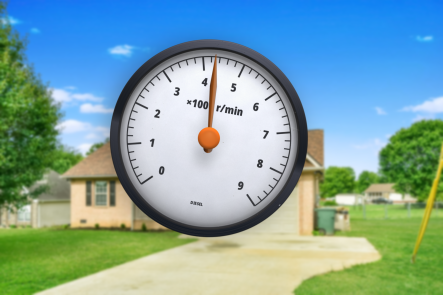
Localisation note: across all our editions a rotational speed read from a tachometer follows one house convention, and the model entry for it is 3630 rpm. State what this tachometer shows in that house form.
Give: 4300 rpm
